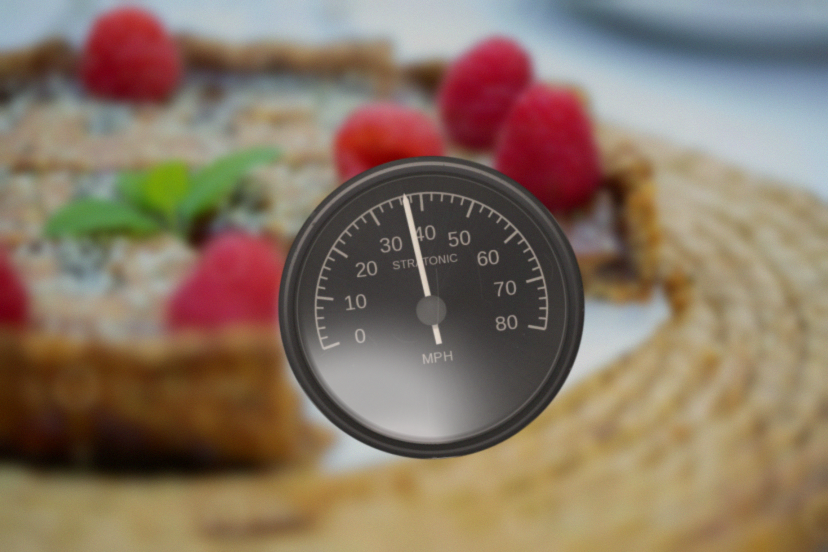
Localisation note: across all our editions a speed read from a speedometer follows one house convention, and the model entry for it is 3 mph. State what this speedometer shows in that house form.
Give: 37 mph
